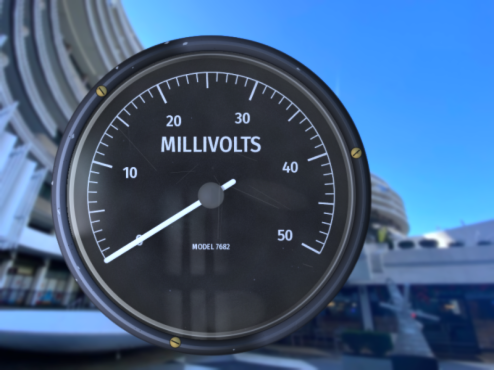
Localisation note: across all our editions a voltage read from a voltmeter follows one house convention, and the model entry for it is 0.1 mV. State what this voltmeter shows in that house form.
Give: 0 mV
